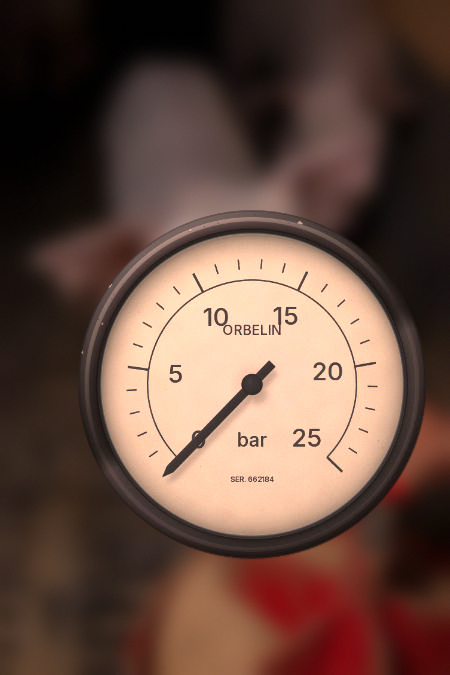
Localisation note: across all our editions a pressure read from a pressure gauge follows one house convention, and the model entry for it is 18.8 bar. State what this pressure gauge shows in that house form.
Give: 0 bar
